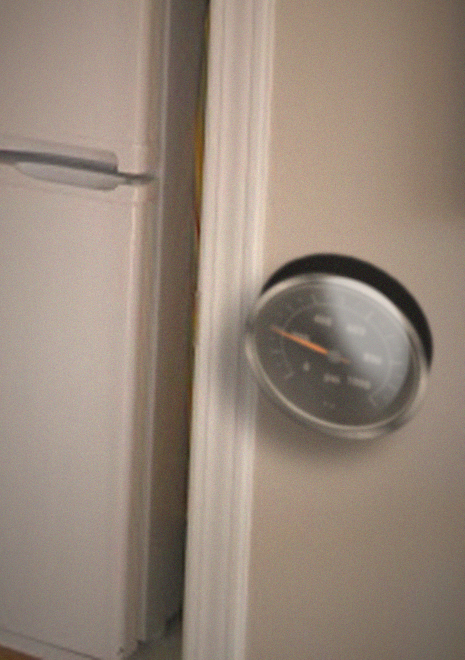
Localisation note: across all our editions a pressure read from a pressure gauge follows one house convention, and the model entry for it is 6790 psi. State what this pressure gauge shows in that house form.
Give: 200 psi
